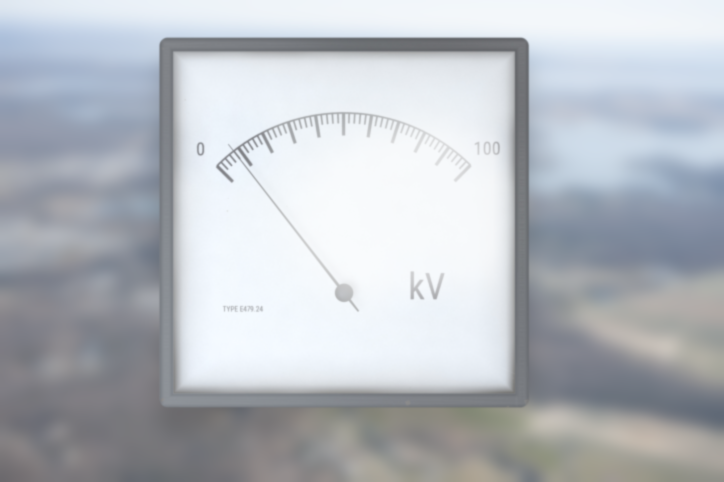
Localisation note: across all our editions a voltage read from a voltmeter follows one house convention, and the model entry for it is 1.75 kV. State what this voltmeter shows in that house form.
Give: 8 kV
